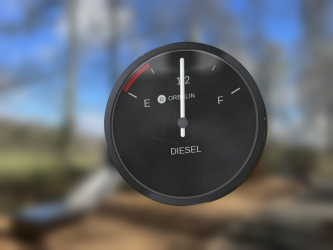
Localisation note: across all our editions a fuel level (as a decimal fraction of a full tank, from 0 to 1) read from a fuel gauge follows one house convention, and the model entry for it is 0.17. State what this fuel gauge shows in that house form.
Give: 0.5
